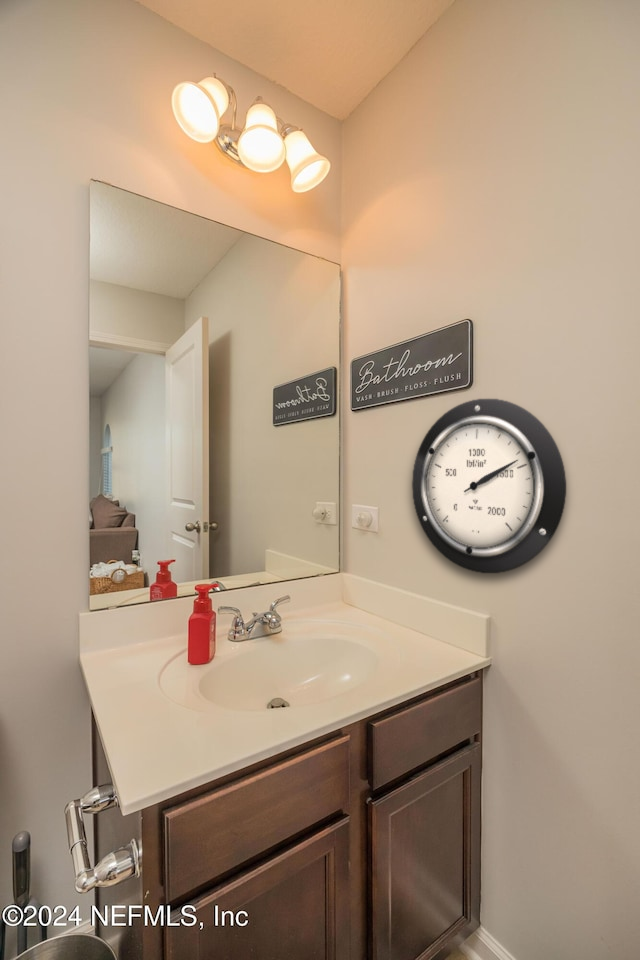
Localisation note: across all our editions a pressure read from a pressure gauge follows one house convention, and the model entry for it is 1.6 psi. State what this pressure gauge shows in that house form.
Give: 1450 psi
